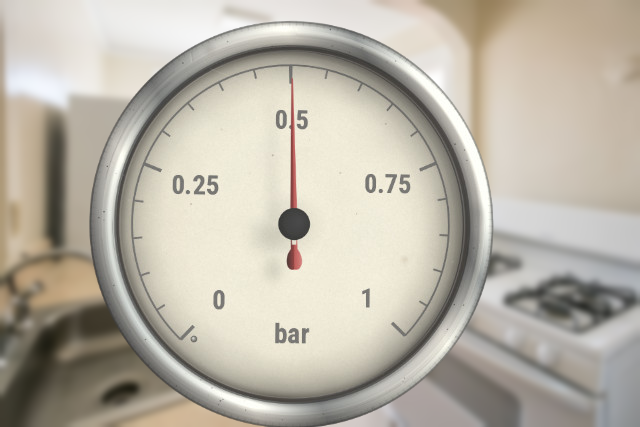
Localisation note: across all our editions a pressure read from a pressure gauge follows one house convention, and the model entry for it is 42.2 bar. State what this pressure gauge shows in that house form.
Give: 0.5 bar
